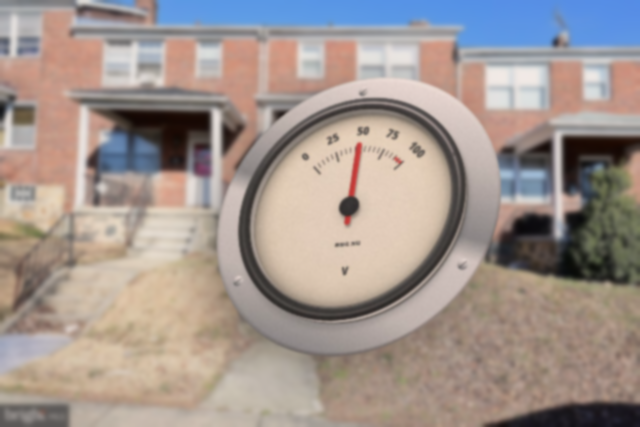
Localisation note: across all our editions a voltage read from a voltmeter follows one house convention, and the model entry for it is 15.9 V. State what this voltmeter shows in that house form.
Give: 50 V
